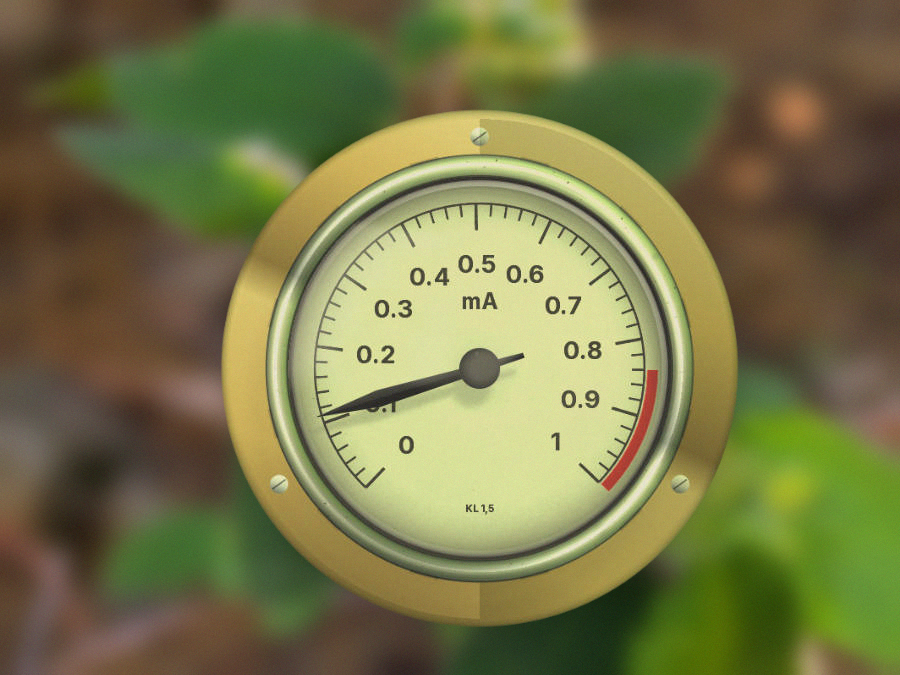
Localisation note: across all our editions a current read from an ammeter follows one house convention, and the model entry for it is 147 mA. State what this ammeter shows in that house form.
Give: 0.11 mA
